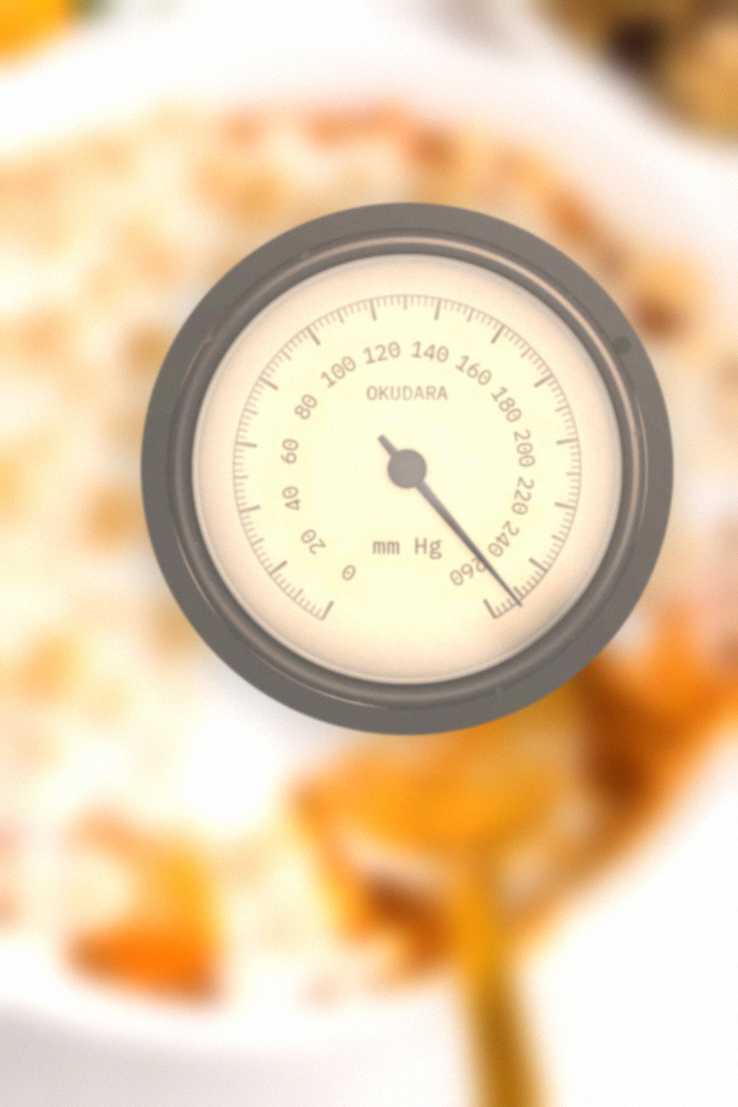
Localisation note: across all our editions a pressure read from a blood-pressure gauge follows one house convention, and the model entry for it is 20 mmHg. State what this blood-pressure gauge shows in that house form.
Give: 252 mmHg
